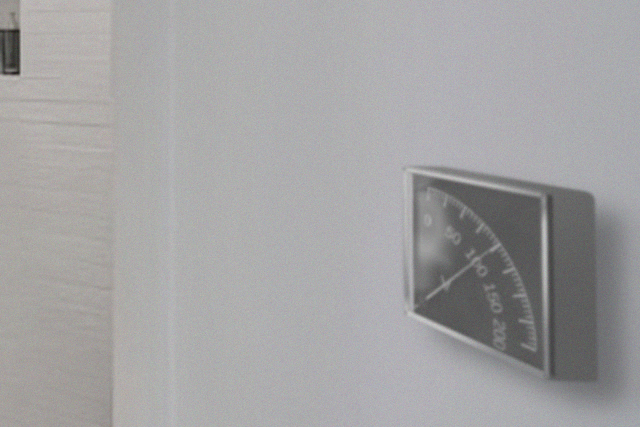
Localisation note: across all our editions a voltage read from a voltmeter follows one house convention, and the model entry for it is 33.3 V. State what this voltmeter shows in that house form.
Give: 100 V
